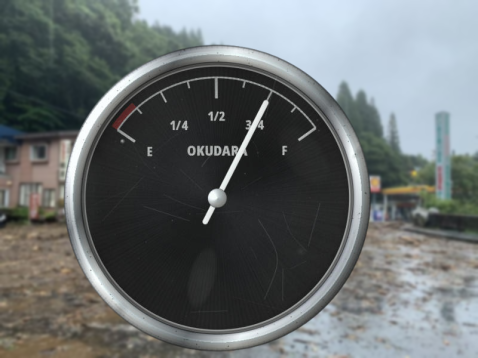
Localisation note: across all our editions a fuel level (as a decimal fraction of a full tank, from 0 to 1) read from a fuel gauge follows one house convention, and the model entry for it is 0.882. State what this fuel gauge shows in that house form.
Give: 0.75
